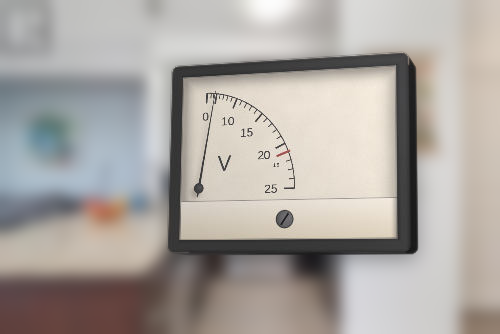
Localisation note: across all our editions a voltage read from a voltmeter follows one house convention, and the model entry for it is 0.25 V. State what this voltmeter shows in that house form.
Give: 5 V
